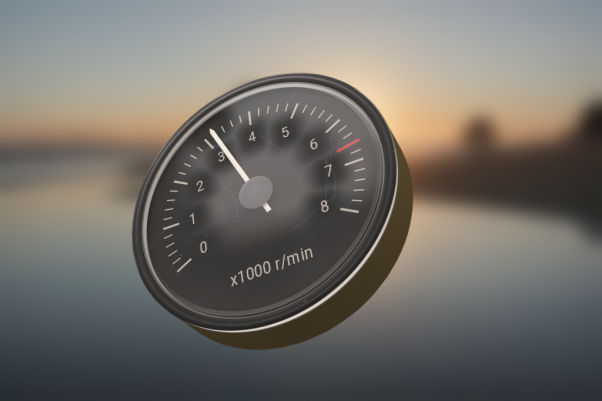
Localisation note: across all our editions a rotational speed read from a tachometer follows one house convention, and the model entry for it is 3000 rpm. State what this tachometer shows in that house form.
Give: 3200 rpm
